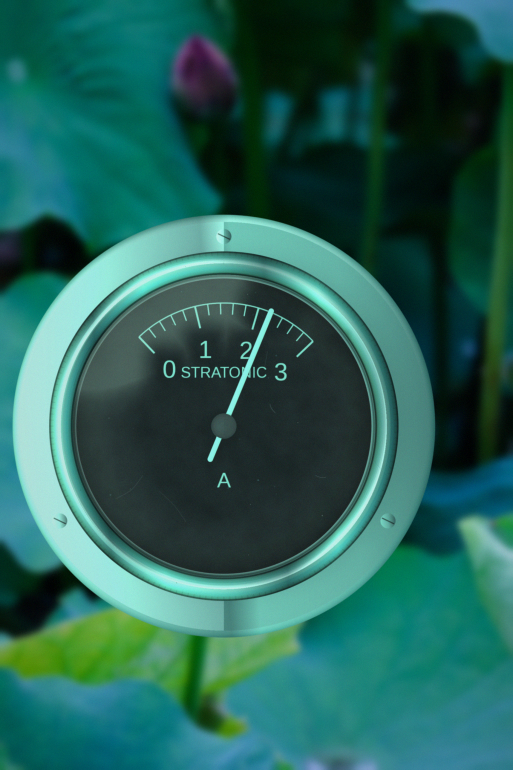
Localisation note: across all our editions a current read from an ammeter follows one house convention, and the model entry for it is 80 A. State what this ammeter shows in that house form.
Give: 2.2 A
